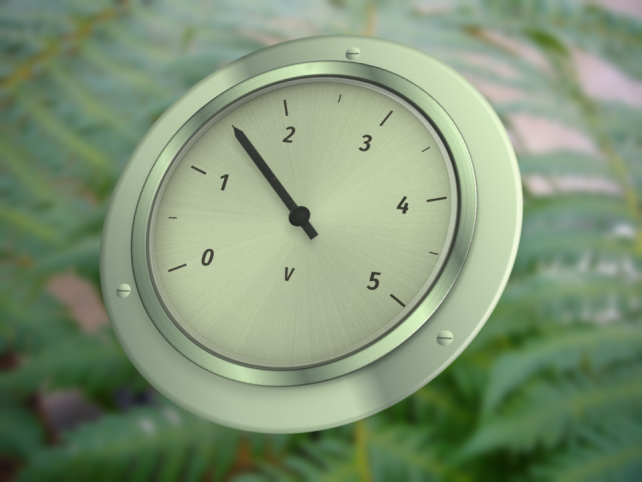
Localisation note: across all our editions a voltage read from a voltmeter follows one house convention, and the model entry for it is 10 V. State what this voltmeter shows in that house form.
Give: 1.5 V
